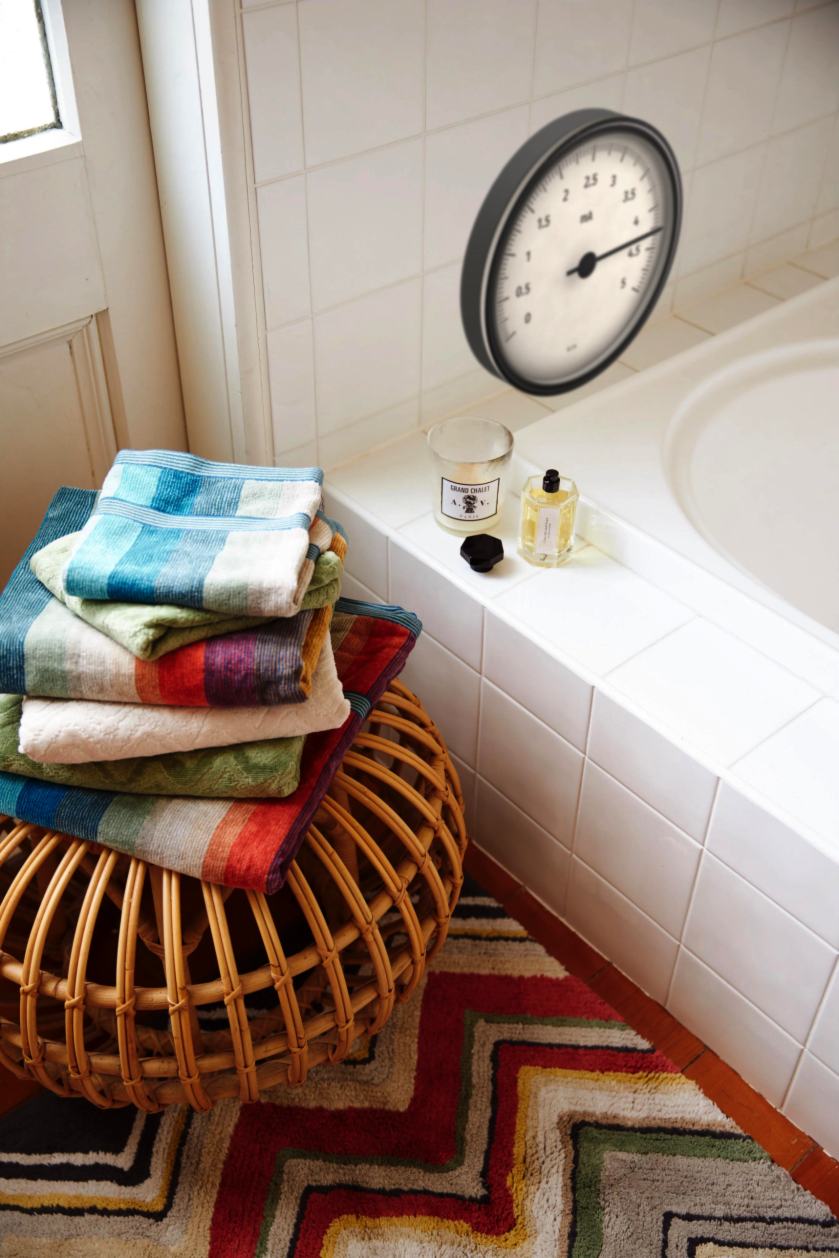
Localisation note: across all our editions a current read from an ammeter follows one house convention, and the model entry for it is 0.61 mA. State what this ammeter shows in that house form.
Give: 4.25 mA
